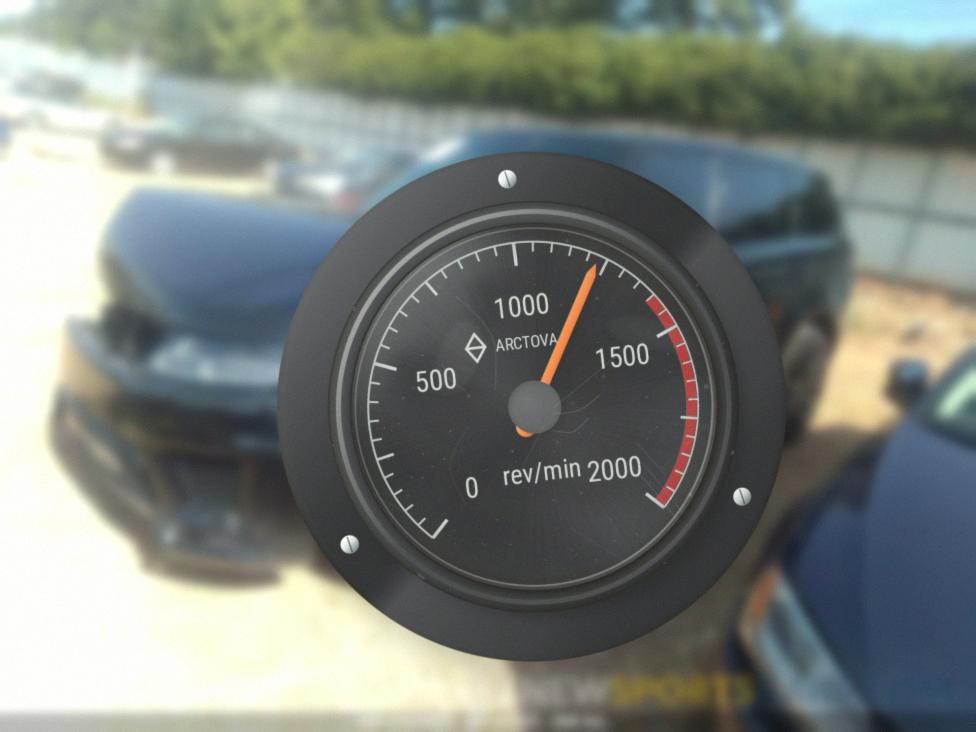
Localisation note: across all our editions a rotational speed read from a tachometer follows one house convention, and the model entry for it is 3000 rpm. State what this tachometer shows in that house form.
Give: 1225 rpm
